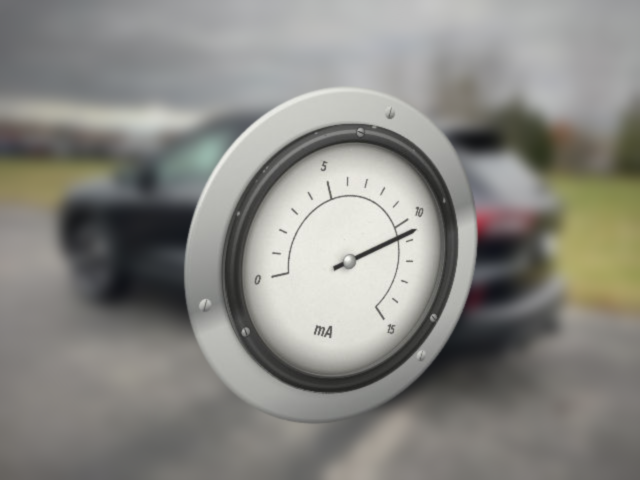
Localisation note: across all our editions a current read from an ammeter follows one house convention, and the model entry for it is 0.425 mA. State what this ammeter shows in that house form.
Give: 10.5 mA
